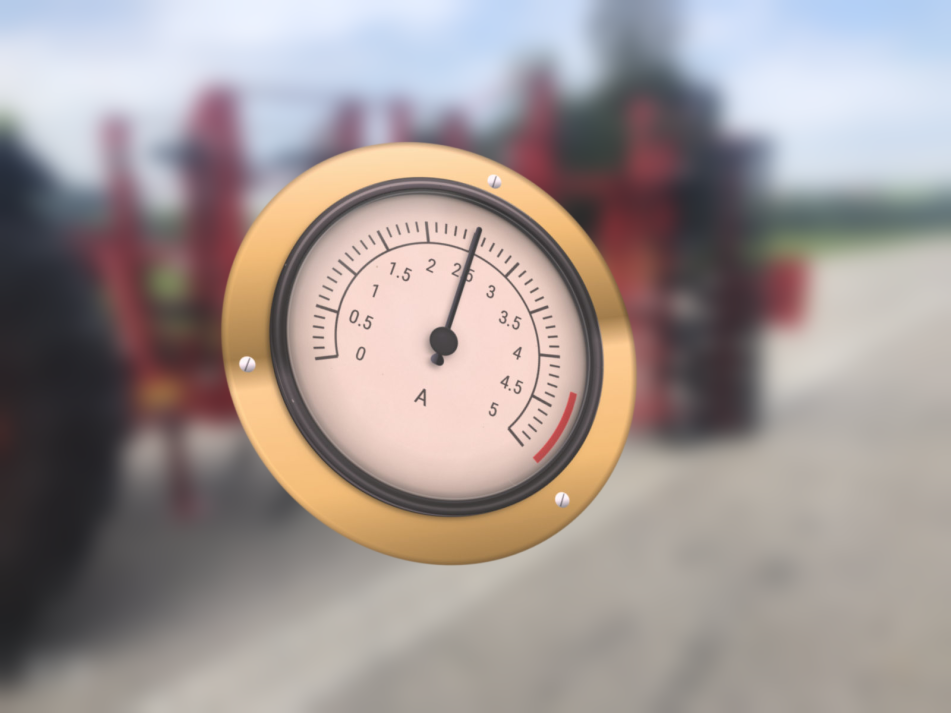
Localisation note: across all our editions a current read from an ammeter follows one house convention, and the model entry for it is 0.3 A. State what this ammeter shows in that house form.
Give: 2.5 A
